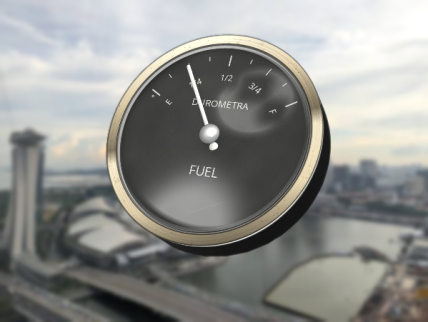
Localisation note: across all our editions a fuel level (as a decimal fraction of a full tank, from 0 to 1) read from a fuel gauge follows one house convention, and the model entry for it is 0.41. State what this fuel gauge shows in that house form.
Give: 0.25
